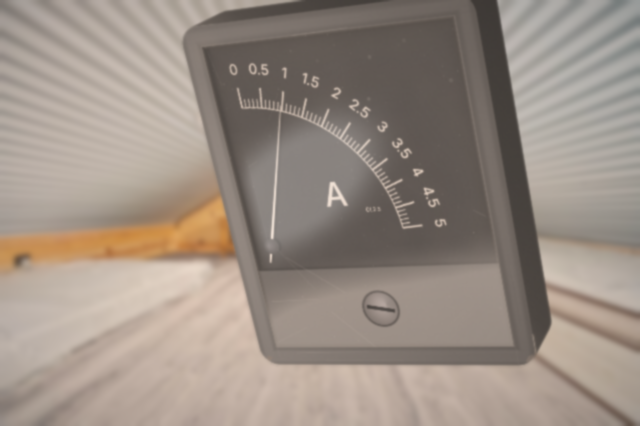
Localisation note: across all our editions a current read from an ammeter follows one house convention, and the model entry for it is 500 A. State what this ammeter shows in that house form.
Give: 1 A
